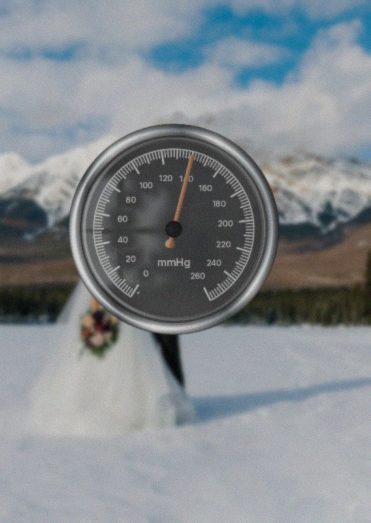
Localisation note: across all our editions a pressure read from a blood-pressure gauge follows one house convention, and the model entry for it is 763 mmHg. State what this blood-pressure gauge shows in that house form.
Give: 140 mmHg
